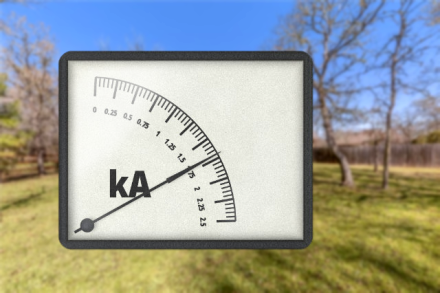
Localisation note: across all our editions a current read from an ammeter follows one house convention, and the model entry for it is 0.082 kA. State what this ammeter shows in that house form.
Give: 1.7 kA
